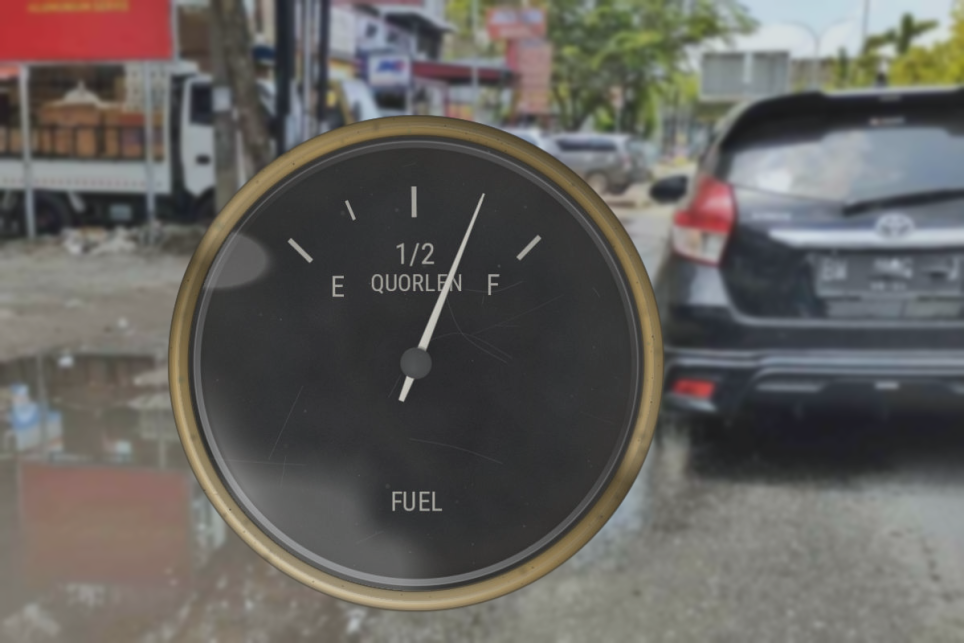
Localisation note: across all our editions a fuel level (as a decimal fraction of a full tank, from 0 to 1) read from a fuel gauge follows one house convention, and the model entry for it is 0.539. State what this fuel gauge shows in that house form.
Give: 0.75
